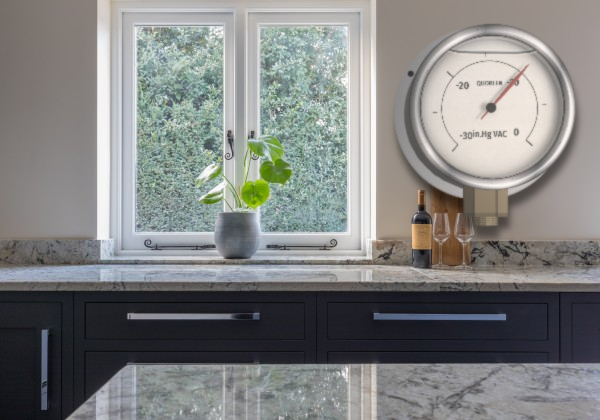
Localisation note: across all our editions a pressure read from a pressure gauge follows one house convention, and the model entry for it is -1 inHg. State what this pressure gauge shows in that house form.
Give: -10 inHg
